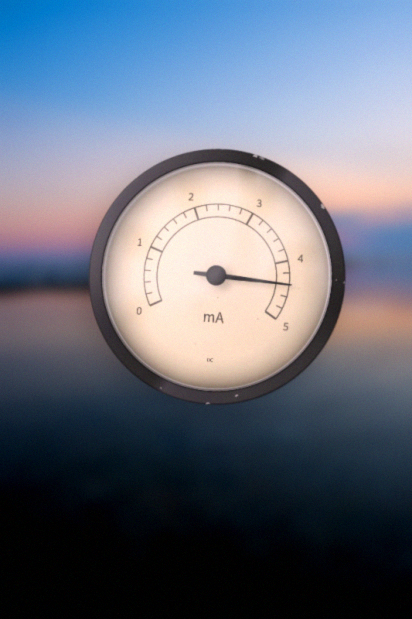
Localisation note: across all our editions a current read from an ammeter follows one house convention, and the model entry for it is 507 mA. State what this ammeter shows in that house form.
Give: 4.4 mA
